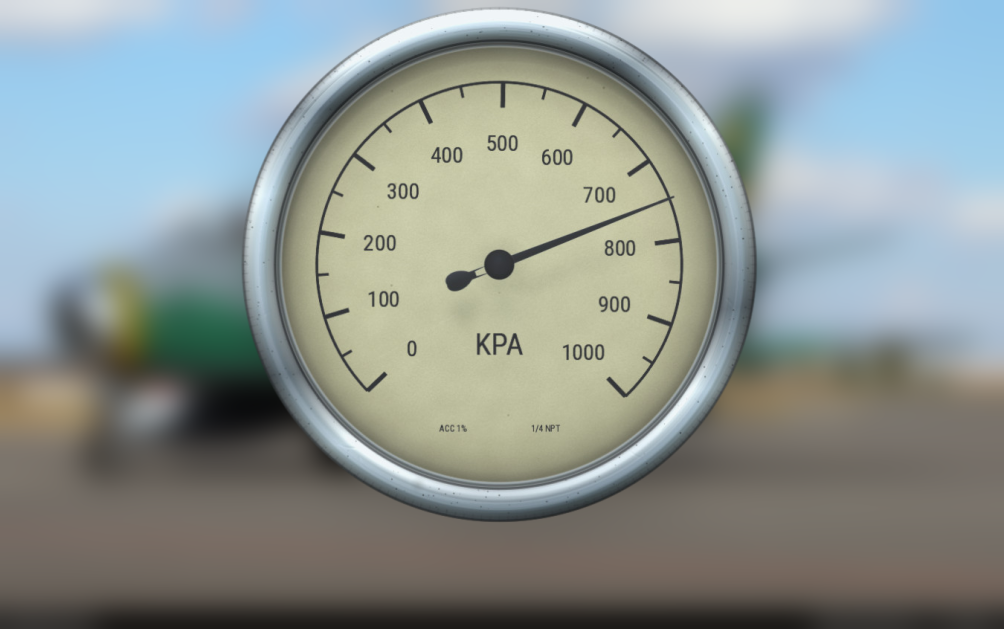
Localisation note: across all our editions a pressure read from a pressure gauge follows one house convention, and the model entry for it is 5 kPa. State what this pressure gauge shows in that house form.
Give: 750 kPa
